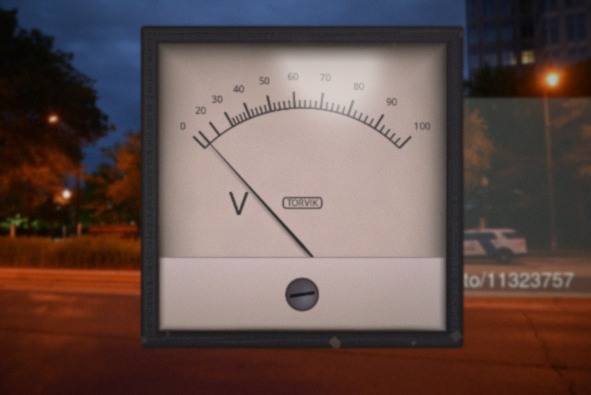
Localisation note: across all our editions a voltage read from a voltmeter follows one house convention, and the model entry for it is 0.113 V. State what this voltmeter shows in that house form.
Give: 10 V
